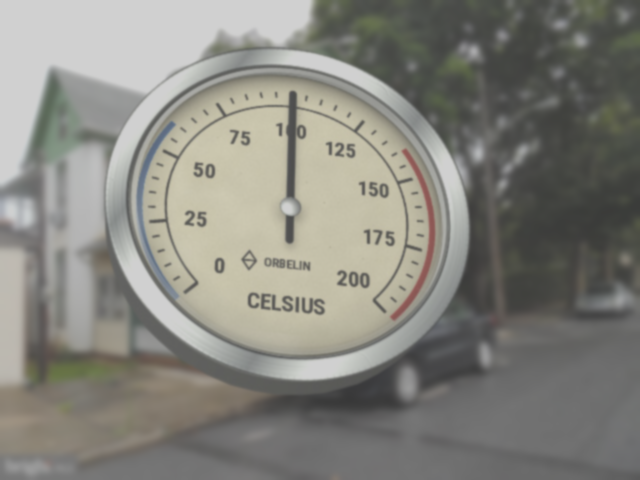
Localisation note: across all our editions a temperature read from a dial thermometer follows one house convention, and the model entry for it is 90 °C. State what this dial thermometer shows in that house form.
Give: 100 °C
